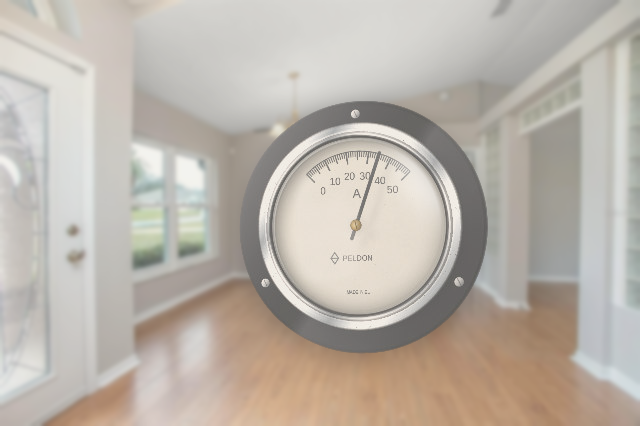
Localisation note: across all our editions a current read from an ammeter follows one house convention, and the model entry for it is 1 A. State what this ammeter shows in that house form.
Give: 35 A
